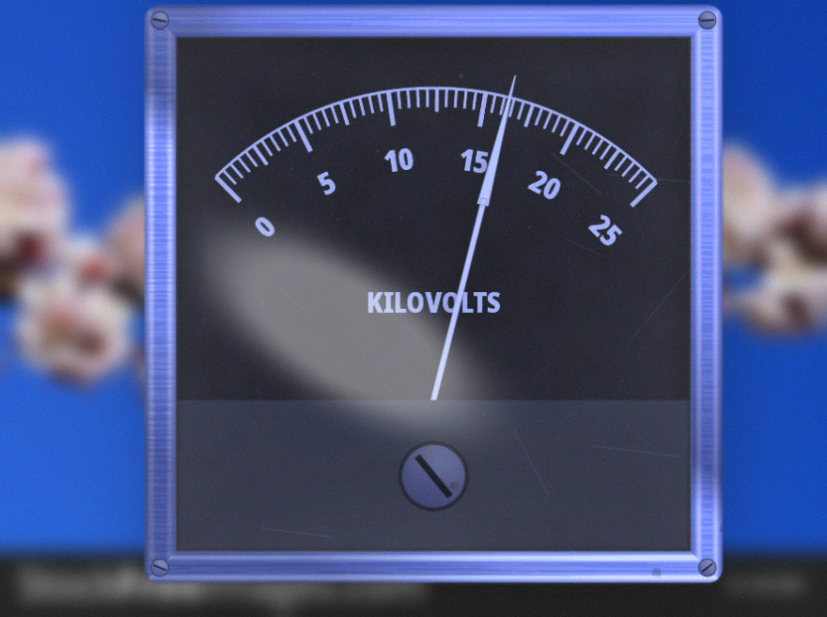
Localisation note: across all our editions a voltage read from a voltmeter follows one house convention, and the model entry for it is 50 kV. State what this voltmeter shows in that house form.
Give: 16.25 kV
